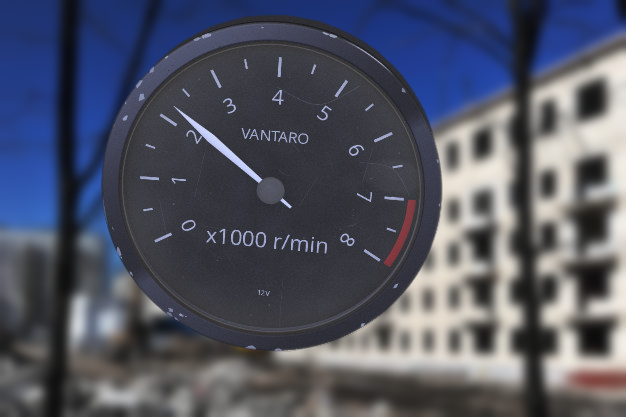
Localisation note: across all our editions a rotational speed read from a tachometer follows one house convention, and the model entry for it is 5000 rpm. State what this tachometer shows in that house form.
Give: 2250 rpm
